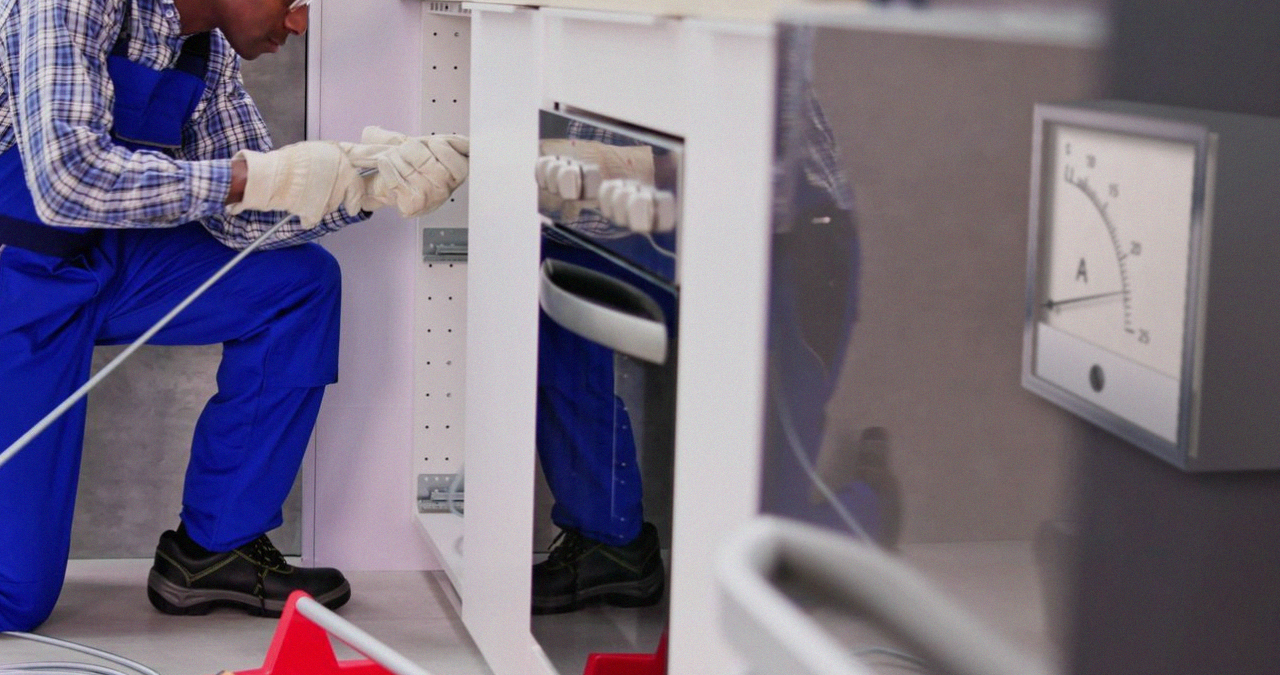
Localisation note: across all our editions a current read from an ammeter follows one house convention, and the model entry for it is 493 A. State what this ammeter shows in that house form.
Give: 22.5 A
